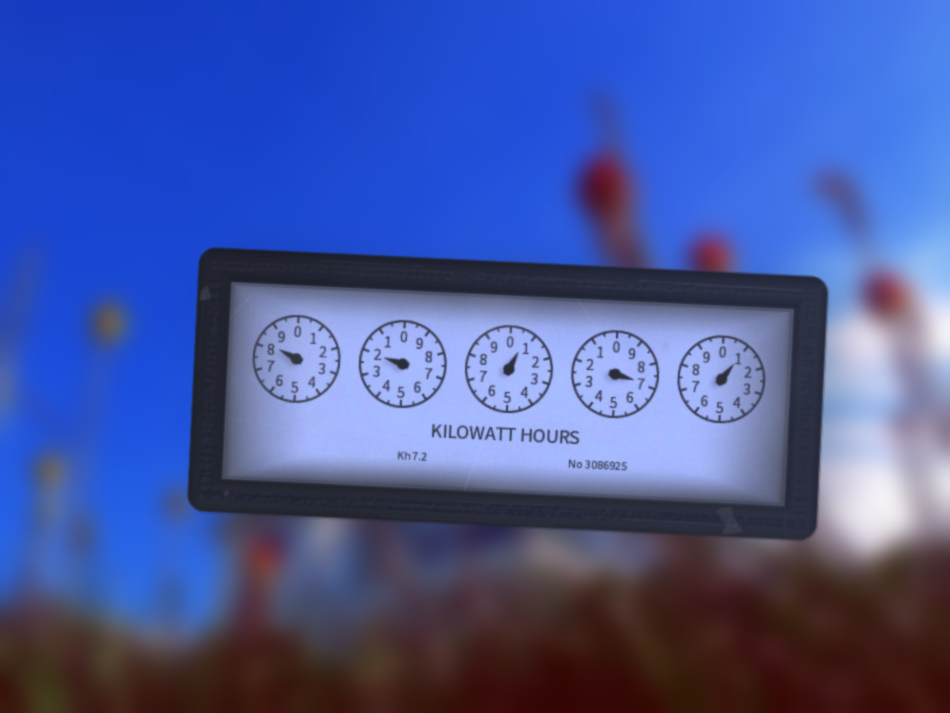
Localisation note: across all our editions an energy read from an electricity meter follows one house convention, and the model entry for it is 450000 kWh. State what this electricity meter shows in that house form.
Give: 82071 kWh
